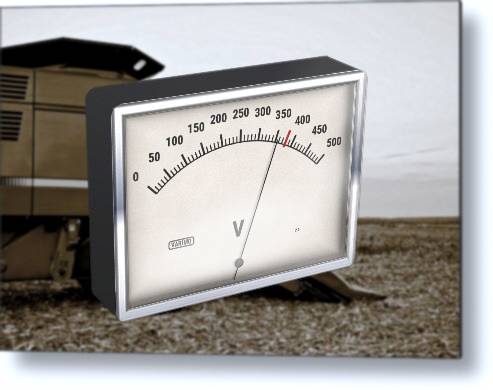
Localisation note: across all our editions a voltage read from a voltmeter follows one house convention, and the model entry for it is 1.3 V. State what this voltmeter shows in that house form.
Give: 350 V
